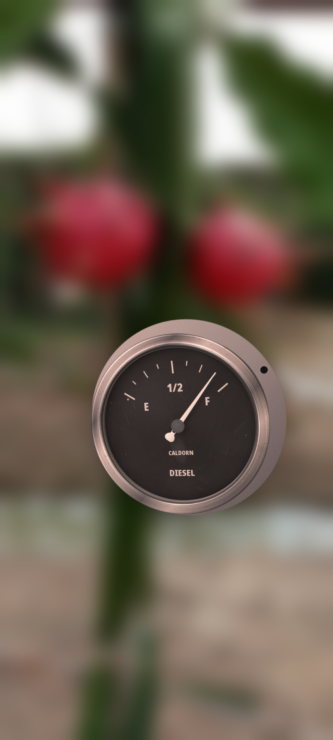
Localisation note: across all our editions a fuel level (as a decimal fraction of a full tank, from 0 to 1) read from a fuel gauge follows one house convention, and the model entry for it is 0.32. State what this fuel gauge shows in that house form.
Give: 0.875
